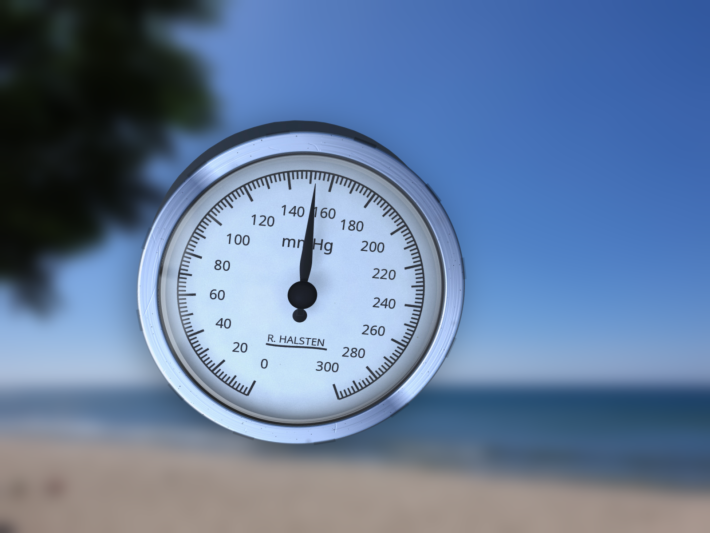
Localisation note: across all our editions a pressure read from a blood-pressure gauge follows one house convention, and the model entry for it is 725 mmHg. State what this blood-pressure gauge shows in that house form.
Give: 152 mmHg
